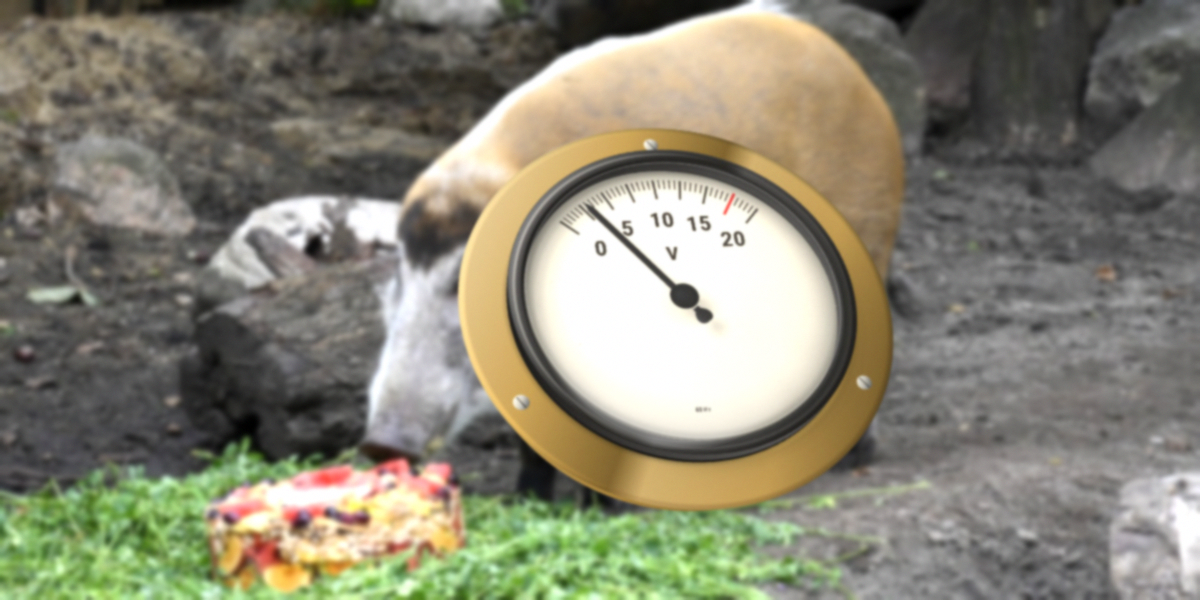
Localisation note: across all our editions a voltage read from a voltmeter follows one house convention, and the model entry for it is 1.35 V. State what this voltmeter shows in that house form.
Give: 2.5 V
